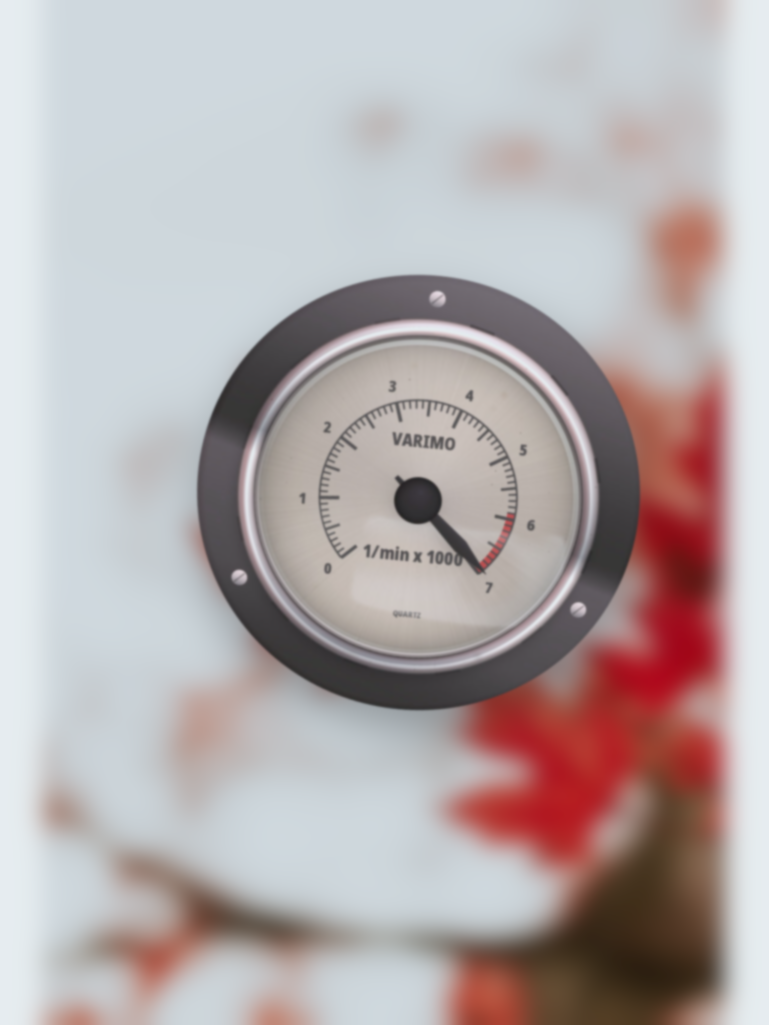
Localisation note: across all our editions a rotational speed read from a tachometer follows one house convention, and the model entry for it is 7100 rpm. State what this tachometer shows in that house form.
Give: 6900 rpm
